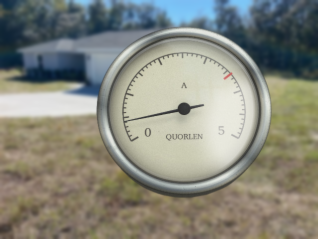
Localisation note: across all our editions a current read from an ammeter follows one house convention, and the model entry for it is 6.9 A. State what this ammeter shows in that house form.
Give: 0.4 A
